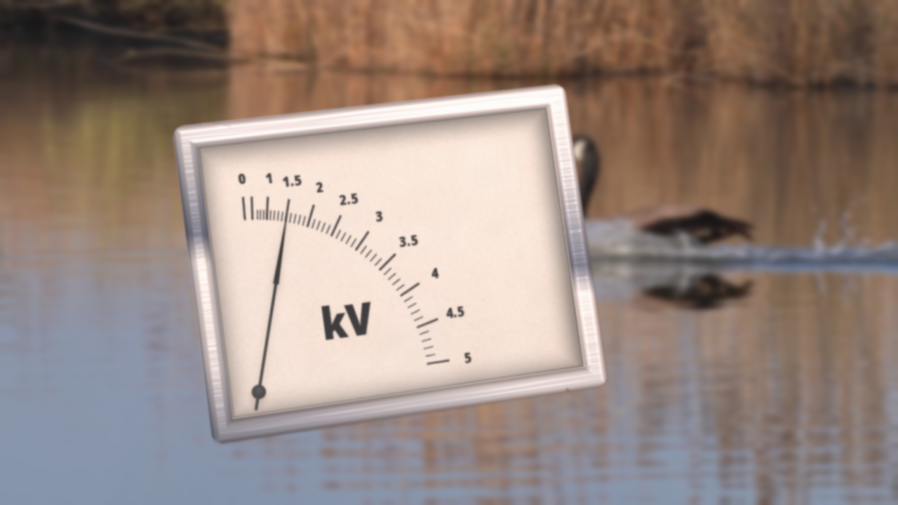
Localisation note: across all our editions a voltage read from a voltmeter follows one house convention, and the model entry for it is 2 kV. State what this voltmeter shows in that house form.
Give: 1.5 kV
